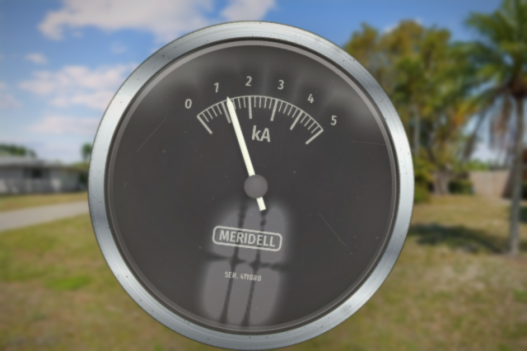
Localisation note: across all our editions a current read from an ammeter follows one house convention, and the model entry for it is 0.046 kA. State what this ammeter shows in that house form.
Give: 1.2 kA
